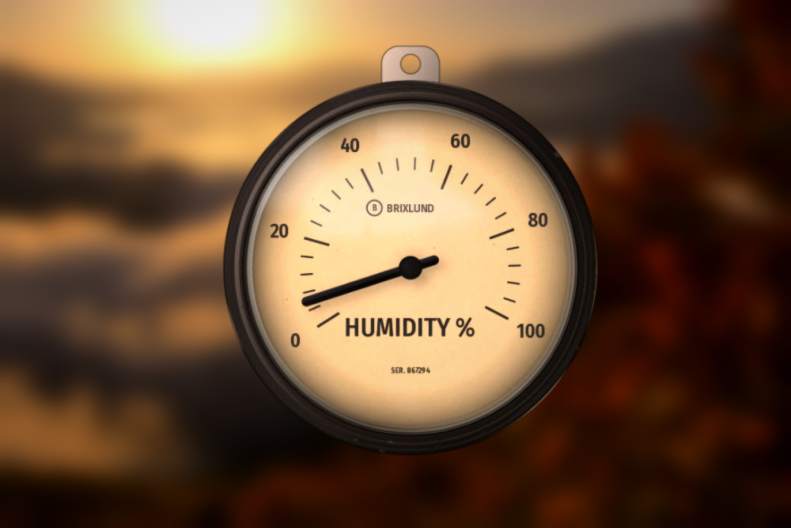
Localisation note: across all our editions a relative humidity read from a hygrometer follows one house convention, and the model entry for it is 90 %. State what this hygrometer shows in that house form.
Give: 6 %
